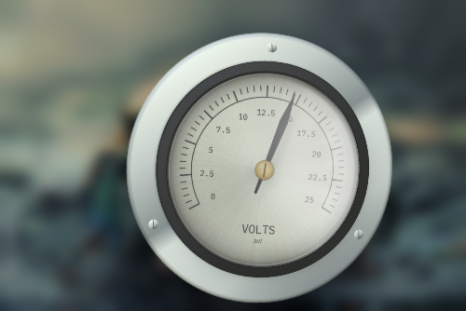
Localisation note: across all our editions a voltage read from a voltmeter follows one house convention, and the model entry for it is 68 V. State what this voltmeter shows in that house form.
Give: 14.5 V
